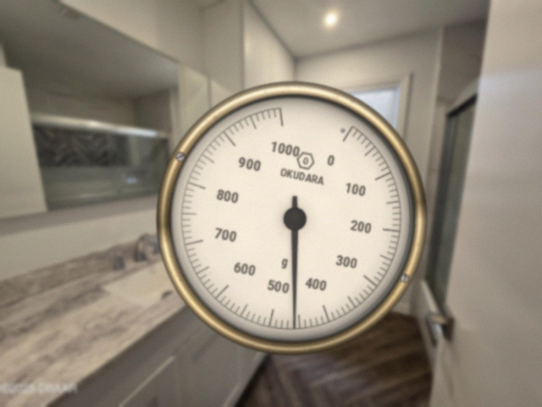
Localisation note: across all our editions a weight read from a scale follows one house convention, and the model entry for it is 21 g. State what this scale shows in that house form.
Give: 460 g
